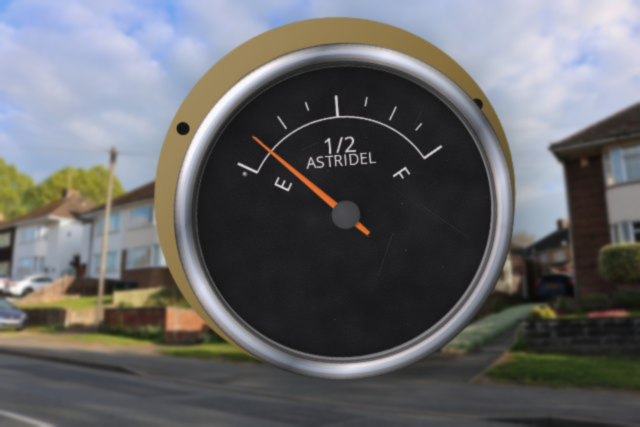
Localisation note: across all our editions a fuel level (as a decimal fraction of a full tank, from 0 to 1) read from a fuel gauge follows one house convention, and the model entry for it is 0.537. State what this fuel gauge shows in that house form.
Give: 0.125
